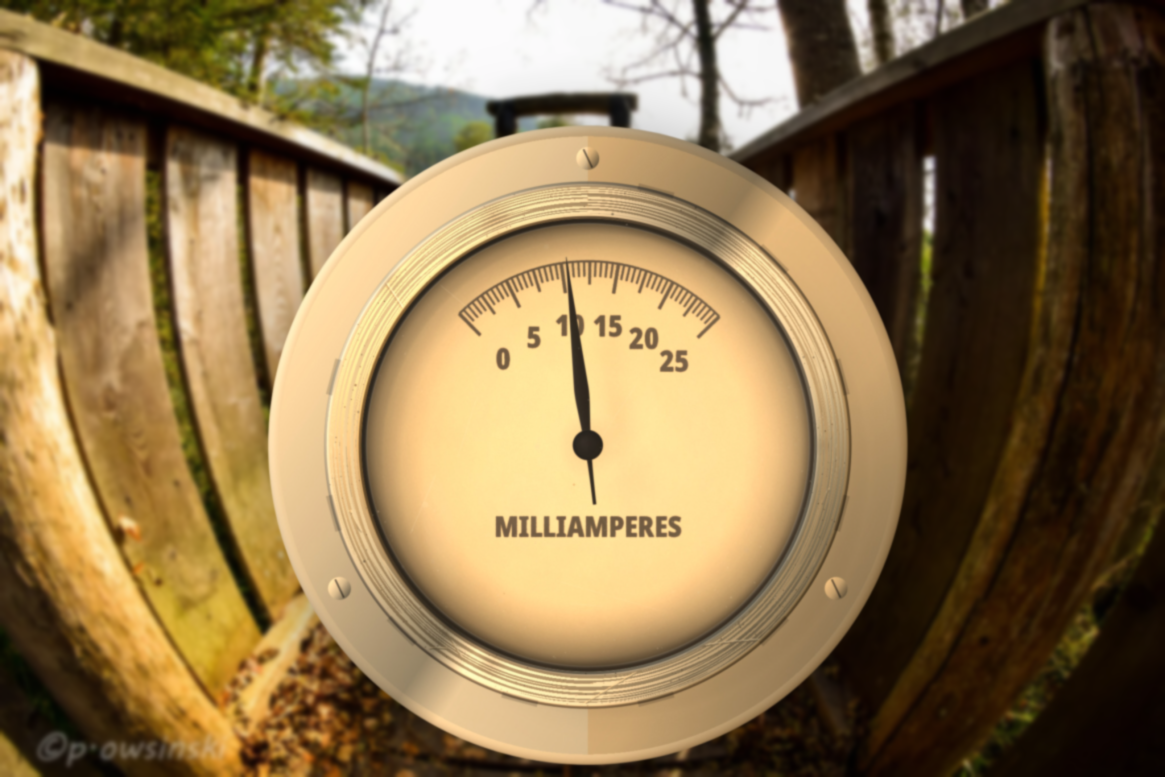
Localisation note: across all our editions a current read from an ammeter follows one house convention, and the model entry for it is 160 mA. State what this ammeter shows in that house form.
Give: 10.5 mA
